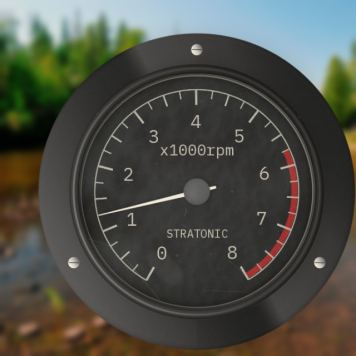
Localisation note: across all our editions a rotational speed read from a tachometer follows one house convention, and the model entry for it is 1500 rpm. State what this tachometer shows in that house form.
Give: 1250 rpm
